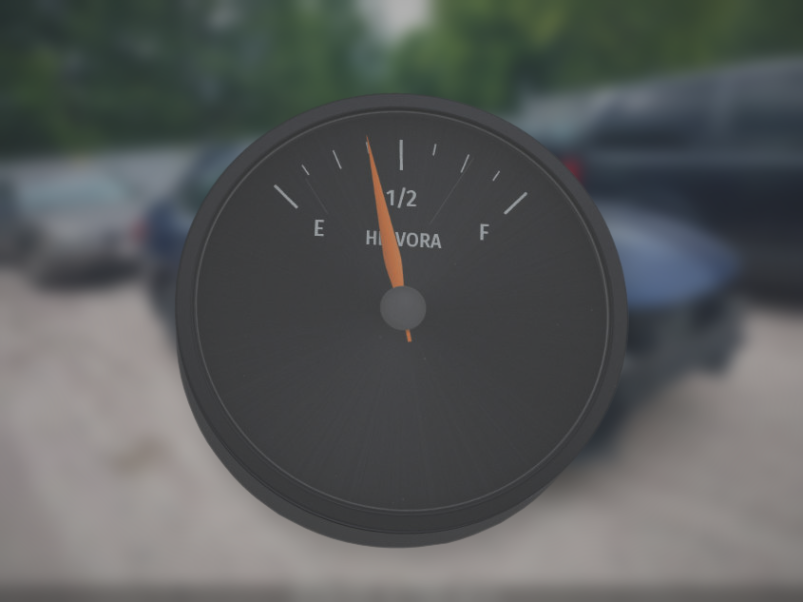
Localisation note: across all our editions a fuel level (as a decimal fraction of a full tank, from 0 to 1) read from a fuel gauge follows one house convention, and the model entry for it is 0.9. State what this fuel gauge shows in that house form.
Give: 0.375
